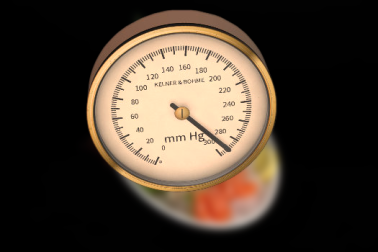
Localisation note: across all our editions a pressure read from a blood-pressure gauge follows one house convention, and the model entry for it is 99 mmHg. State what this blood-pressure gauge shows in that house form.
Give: 290 mmHg
